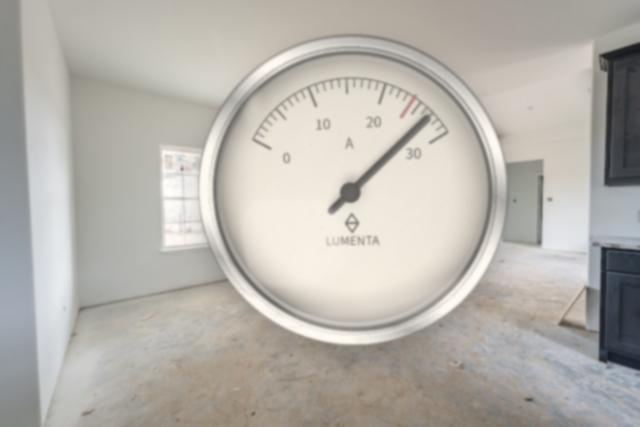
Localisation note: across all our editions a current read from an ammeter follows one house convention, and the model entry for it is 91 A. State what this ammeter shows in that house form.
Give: 27 A
